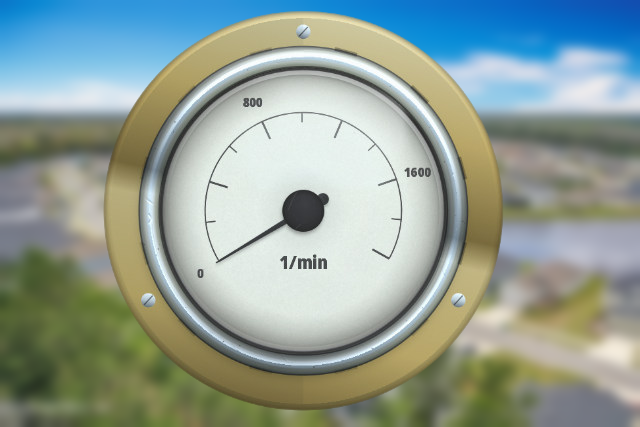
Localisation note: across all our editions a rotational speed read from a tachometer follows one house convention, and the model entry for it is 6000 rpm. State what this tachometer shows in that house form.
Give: 0 rpm
